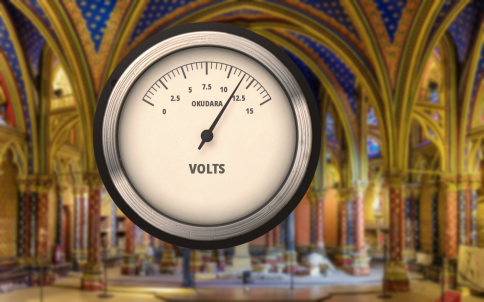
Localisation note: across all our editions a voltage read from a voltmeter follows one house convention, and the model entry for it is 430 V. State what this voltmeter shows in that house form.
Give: 11.5 V
